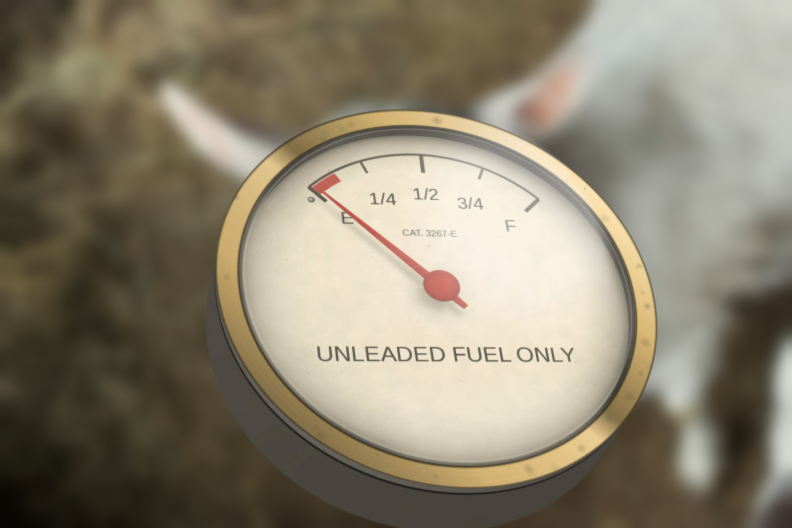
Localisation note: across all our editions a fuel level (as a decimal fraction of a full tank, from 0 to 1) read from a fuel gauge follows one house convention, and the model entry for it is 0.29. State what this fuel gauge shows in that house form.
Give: 0
